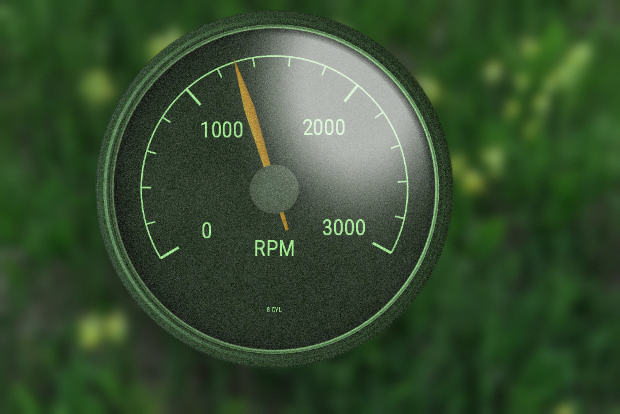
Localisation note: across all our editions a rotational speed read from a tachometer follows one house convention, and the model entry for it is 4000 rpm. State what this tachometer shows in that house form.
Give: 1300 rpm
